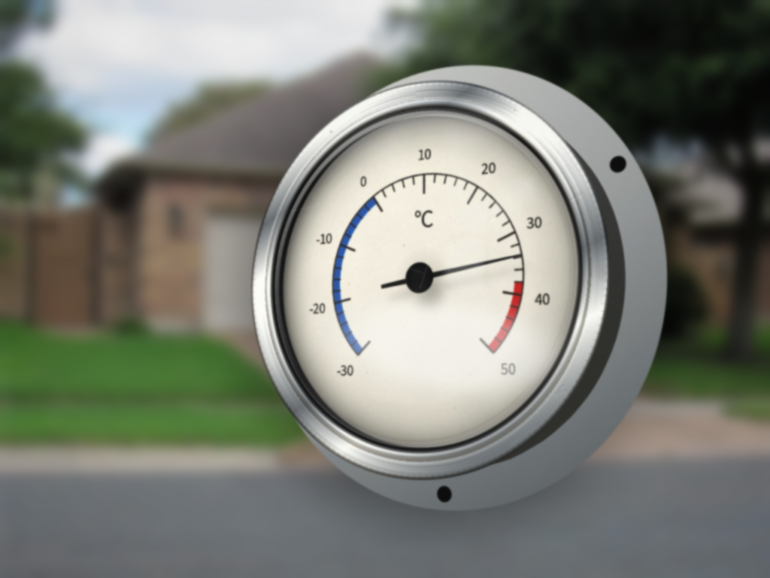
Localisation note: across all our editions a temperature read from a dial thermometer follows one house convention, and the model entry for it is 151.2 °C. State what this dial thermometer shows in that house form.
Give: 34 °C
